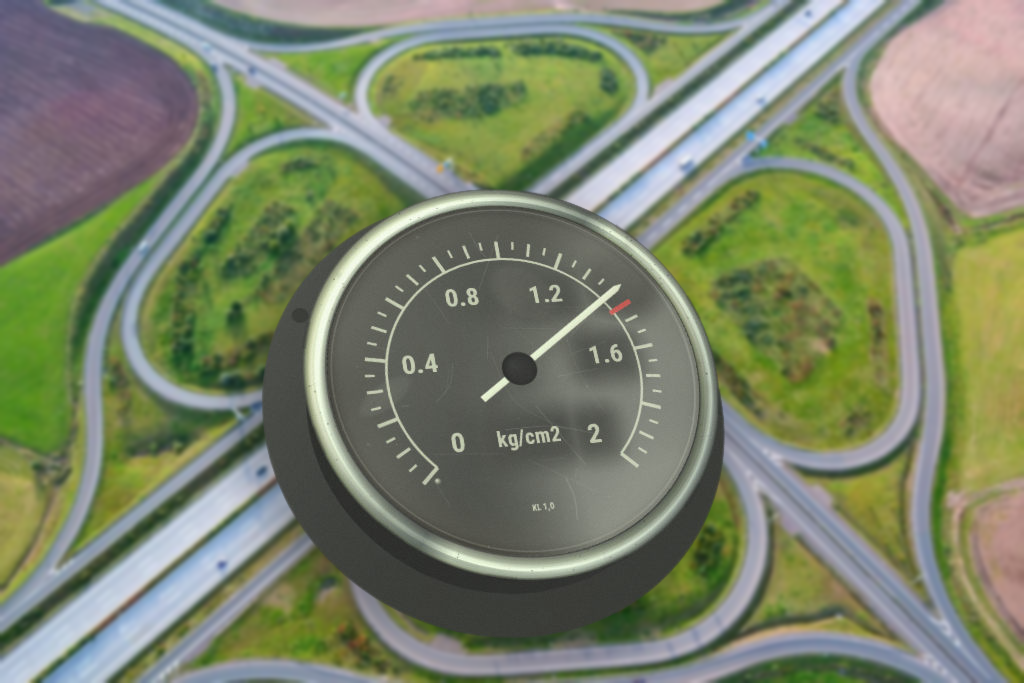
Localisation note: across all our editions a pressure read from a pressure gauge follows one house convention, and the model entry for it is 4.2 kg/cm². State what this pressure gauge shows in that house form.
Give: 1.4 kg/cm²
